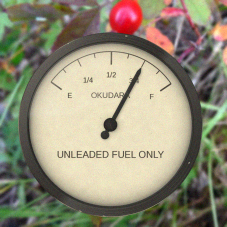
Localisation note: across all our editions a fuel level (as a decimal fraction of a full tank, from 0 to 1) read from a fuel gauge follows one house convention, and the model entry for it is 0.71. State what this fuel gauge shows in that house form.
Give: 0.75
